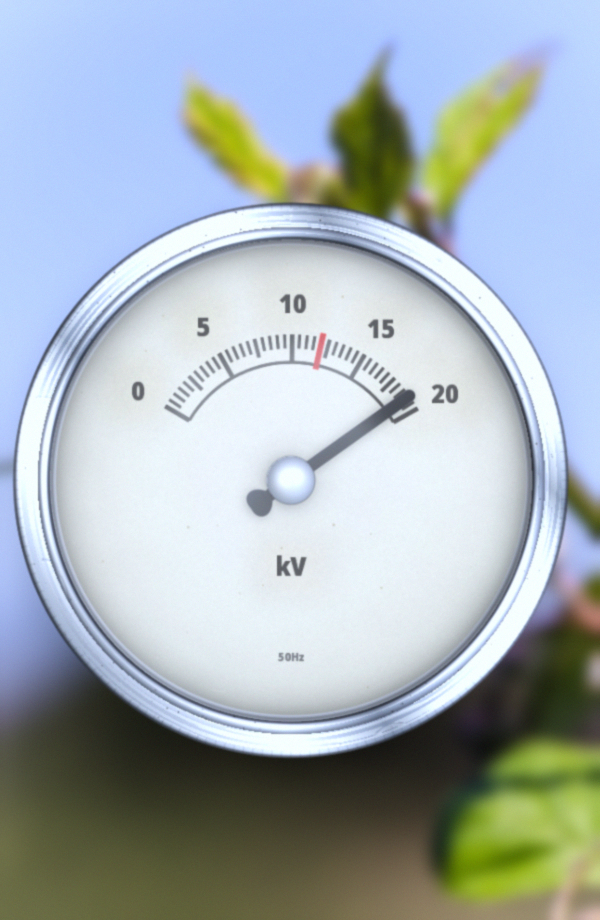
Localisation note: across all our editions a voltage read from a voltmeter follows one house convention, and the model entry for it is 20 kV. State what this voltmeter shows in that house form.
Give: 19 kV
